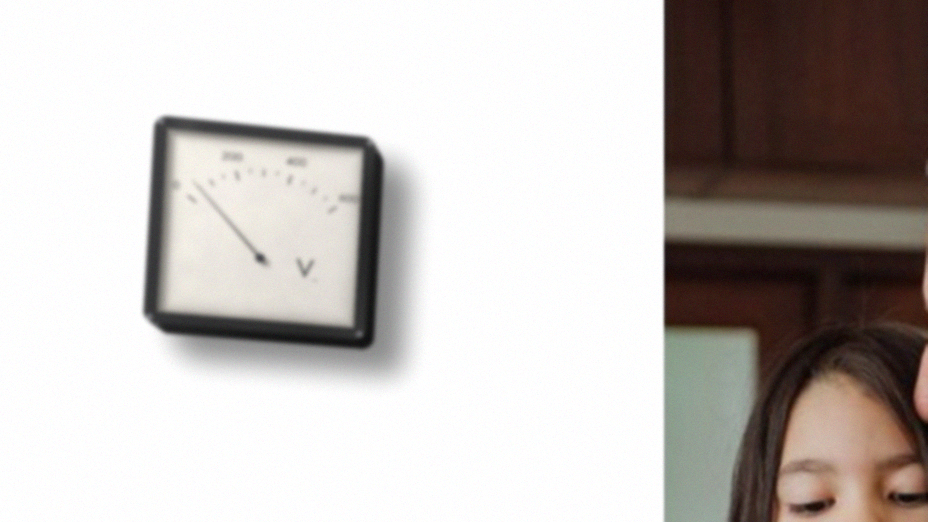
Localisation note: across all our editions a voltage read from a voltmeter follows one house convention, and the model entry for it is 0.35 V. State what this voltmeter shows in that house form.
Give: 50 V
